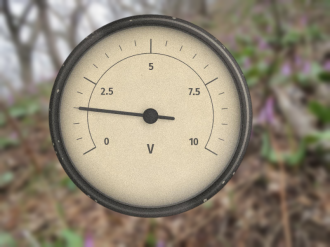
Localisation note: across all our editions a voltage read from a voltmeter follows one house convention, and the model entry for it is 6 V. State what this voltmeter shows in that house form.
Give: 1.5 V
